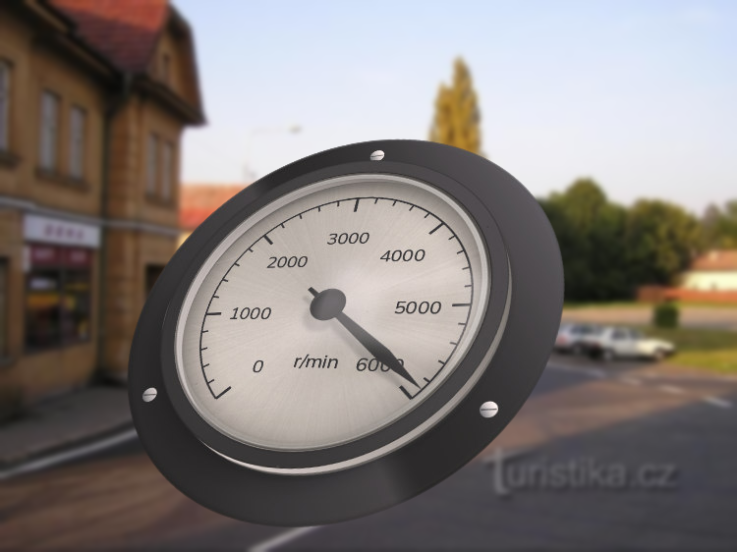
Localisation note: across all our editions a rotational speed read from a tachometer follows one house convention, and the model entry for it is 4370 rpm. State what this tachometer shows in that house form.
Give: 5900 rpm
